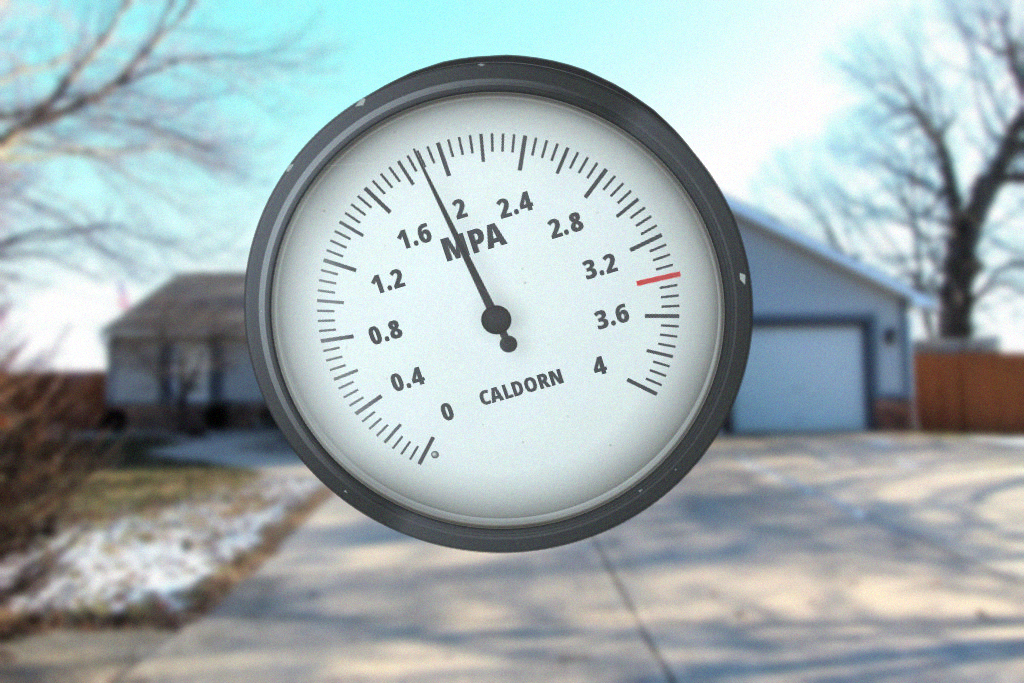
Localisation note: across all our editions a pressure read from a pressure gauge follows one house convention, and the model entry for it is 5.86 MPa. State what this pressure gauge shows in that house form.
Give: 1.9 MPa
